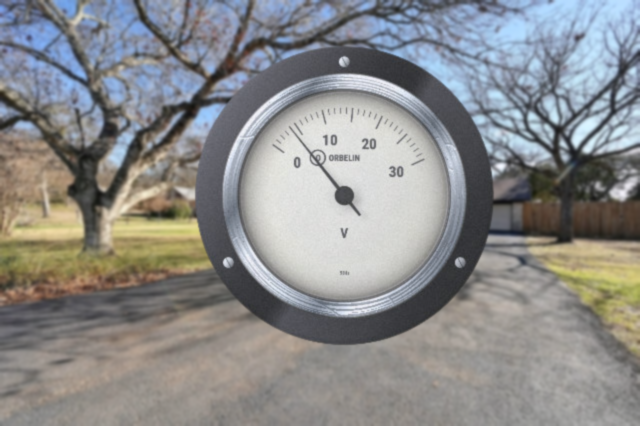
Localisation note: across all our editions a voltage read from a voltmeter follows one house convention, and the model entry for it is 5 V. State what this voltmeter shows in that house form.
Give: 4 V
